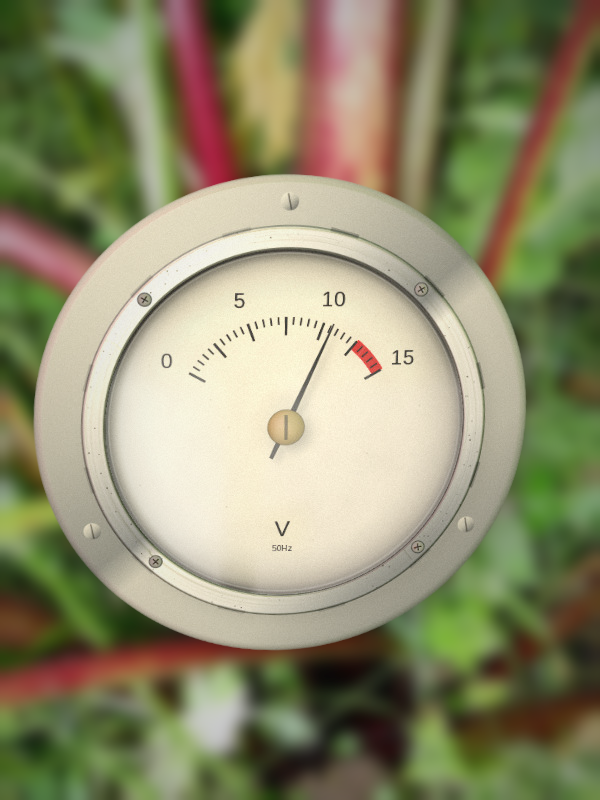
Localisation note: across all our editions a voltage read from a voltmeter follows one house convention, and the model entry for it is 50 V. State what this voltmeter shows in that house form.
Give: 10.5 V
